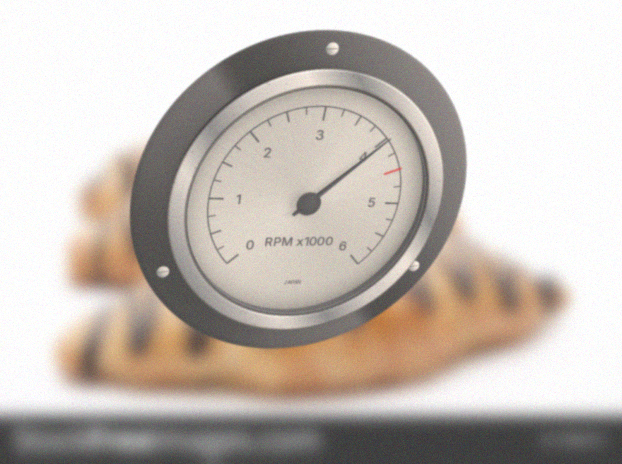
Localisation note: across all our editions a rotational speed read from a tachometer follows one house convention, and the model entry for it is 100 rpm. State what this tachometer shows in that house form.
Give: 4000 rpm
